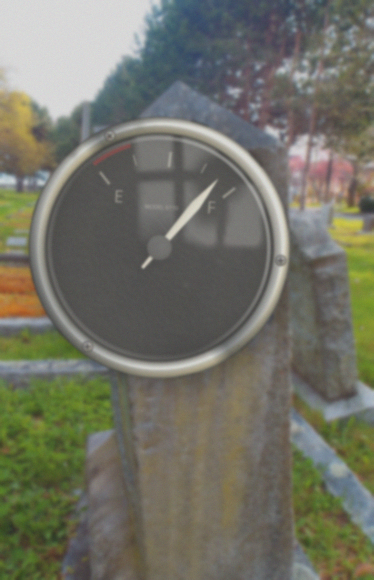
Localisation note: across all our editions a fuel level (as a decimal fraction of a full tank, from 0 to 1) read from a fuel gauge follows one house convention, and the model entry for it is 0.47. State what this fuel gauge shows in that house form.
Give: 0.875
